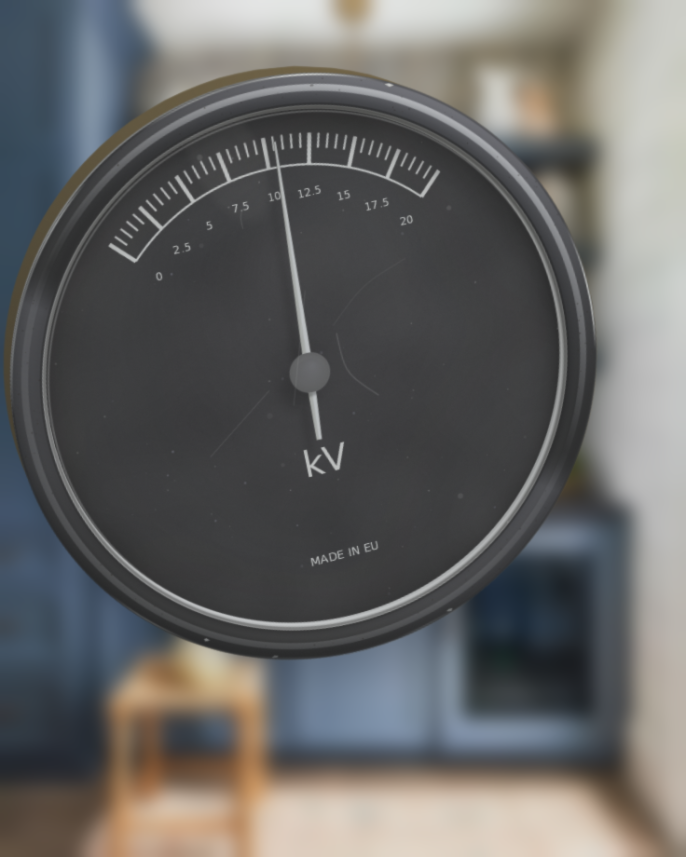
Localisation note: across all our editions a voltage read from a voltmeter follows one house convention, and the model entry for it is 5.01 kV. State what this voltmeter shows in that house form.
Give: 10.5 kV
